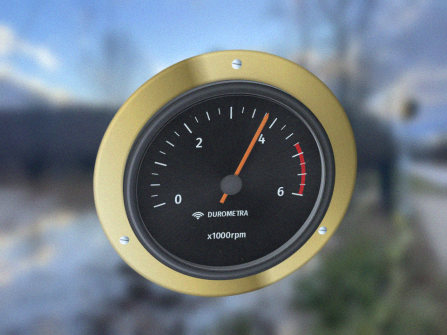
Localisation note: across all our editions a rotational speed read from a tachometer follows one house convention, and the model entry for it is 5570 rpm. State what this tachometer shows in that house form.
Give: 3750 rpm
